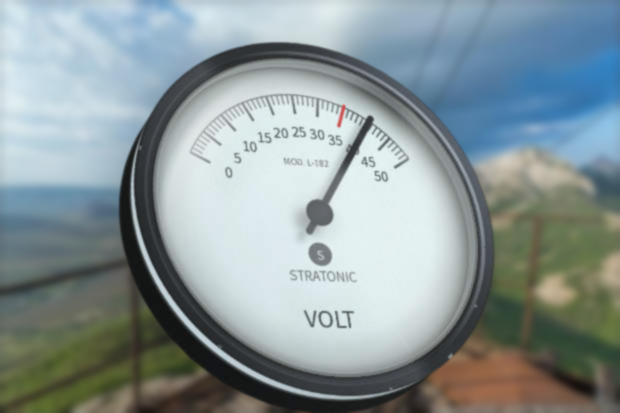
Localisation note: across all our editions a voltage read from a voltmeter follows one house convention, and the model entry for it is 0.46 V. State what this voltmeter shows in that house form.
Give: 40 V
